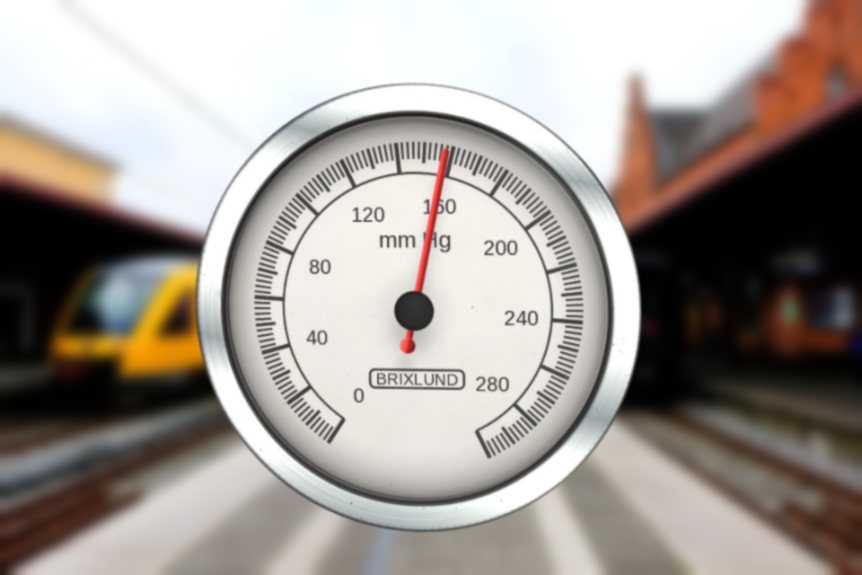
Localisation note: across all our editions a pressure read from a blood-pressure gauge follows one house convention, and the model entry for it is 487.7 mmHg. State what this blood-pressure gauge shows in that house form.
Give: 158 mmHg
